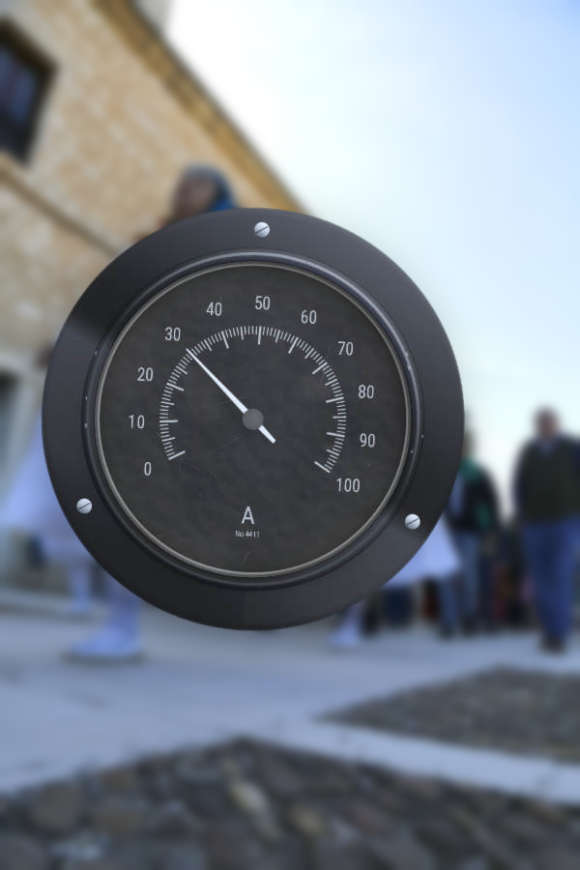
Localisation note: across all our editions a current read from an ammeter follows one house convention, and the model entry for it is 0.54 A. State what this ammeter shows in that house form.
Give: 30 A
